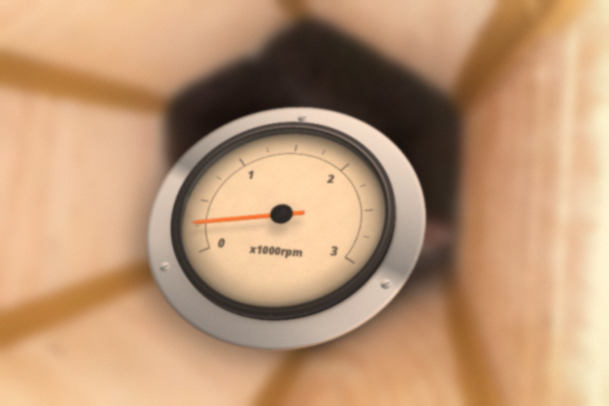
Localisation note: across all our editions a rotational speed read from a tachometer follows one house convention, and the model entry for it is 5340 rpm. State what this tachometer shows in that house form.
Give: 250 rpm
